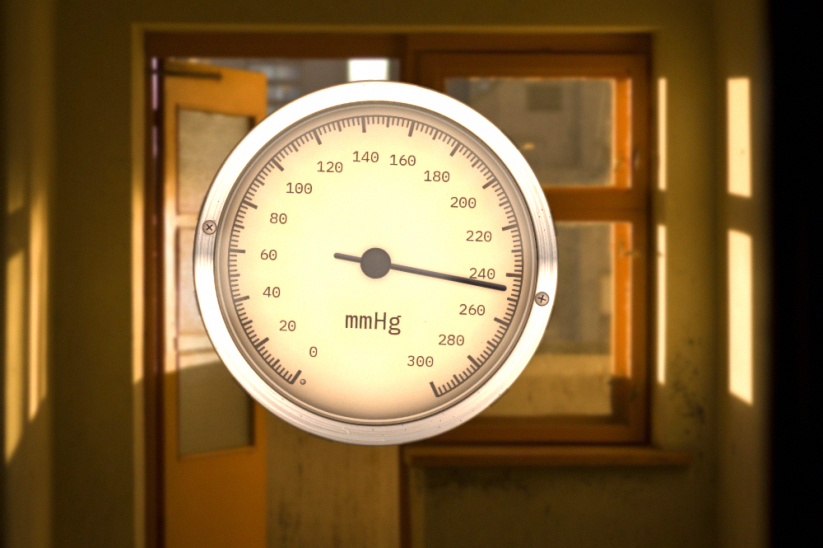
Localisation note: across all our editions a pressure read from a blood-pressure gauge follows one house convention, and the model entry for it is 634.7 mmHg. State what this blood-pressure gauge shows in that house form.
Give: 246 mmHg
